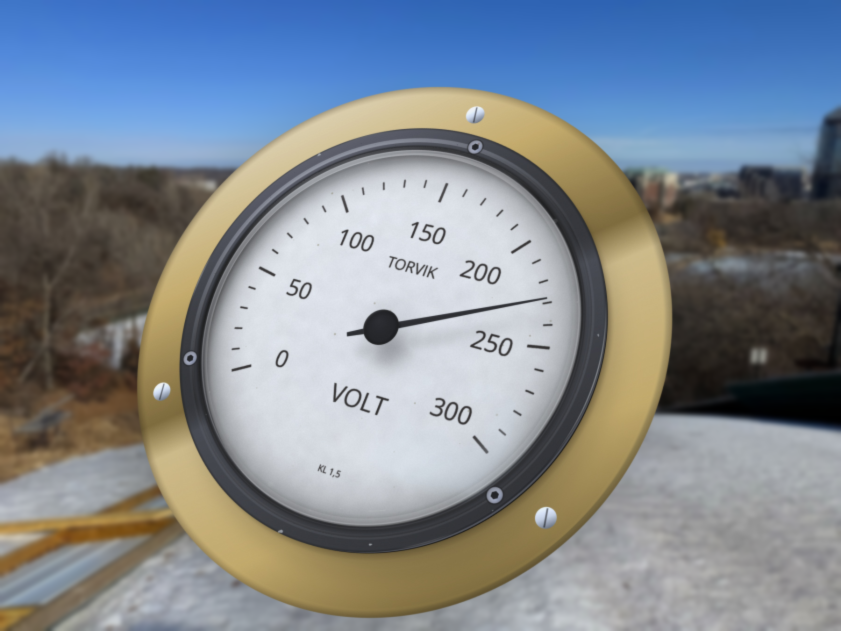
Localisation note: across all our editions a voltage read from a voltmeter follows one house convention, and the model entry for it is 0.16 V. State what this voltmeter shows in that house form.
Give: 230 V
